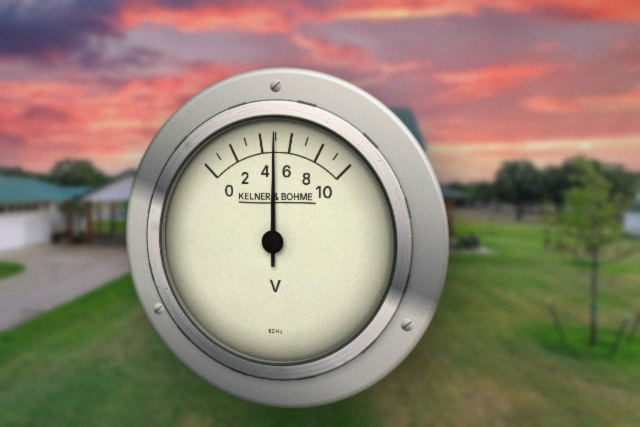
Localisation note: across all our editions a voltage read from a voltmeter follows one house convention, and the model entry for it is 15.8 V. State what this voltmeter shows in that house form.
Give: 5 V
